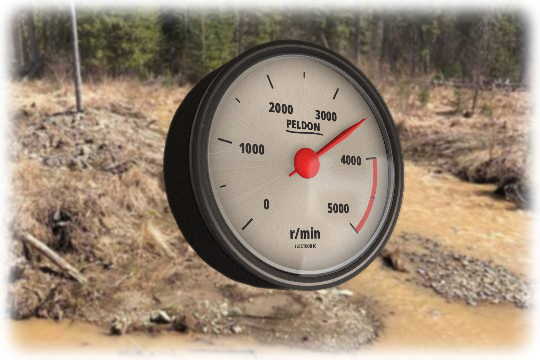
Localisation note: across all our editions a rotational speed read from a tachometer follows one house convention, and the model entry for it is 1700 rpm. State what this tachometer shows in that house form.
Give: 3500 rpm
